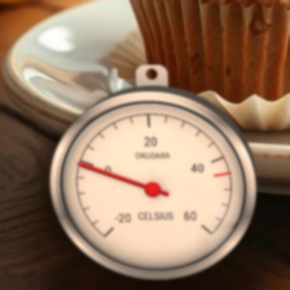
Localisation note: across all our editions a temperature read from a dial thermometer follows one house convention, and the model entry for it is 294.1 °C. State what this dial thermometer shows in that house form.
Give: 0 °C
